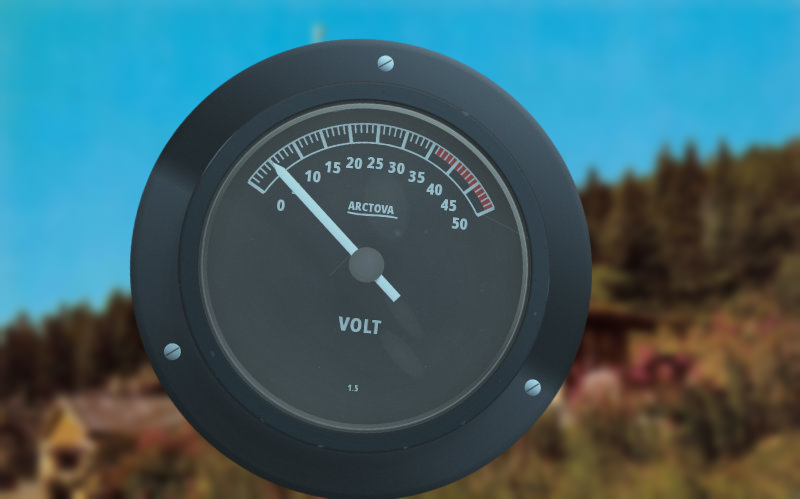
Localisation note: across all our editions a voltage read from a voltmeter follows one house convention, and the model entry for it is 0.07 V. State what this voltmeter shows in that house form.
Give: 5 V
